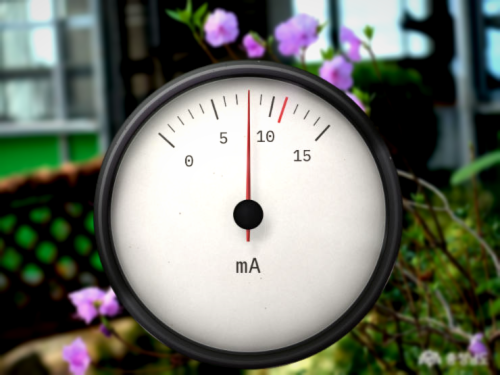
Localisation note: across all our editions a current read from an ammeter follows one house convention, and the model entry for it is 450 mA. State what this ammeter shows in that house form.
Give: 8 mA
